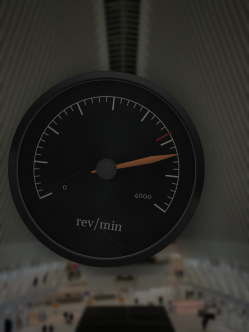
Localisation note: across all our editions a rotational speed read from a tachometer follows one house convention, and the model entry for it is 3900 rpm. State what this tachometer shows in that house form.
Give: 3200 rpm
